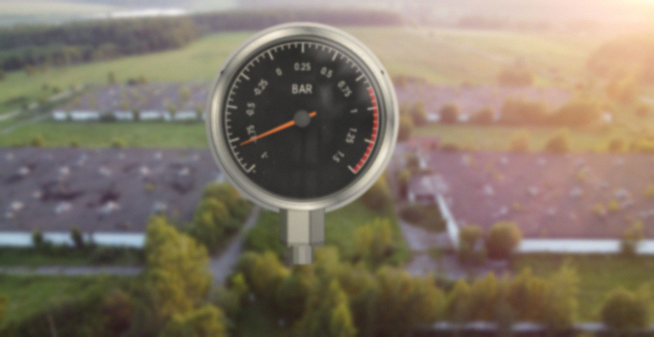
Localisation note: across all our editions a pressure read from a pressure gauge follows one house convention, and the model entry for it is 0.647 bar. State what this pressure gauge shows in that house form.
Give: -0.8 bar
